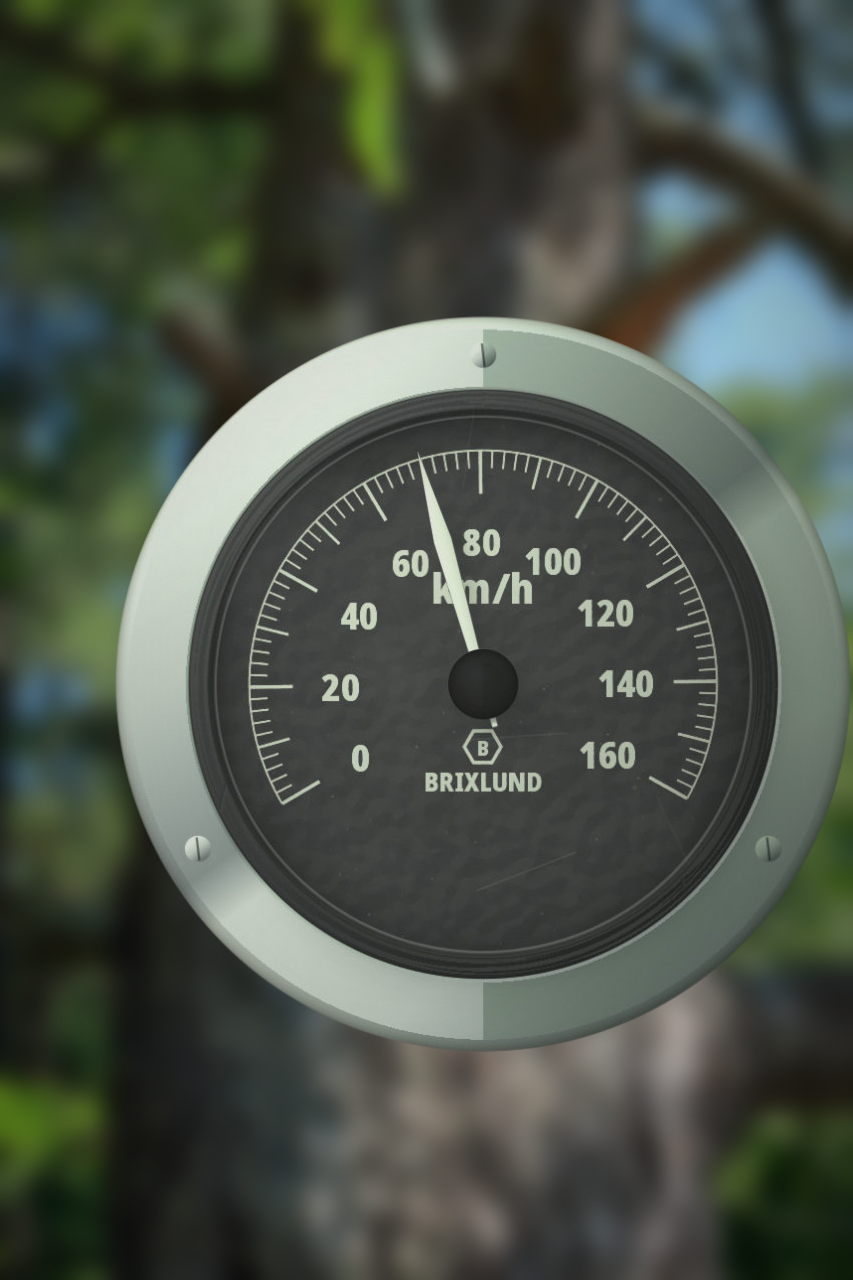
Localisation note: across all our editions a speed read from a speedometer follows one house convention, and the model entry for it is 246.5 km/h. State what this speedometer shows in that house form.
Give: 70 km/h
